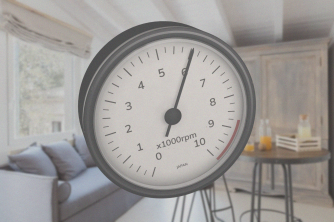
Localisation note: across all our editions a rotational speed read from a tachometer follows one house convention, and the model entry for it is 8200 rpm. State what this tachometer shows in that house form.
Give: 6000 rpm
